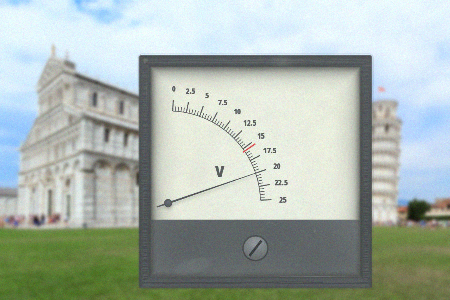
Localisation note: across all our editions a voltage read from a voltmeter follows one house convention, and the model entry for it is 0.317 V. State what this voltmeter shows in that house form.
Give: 20 V
